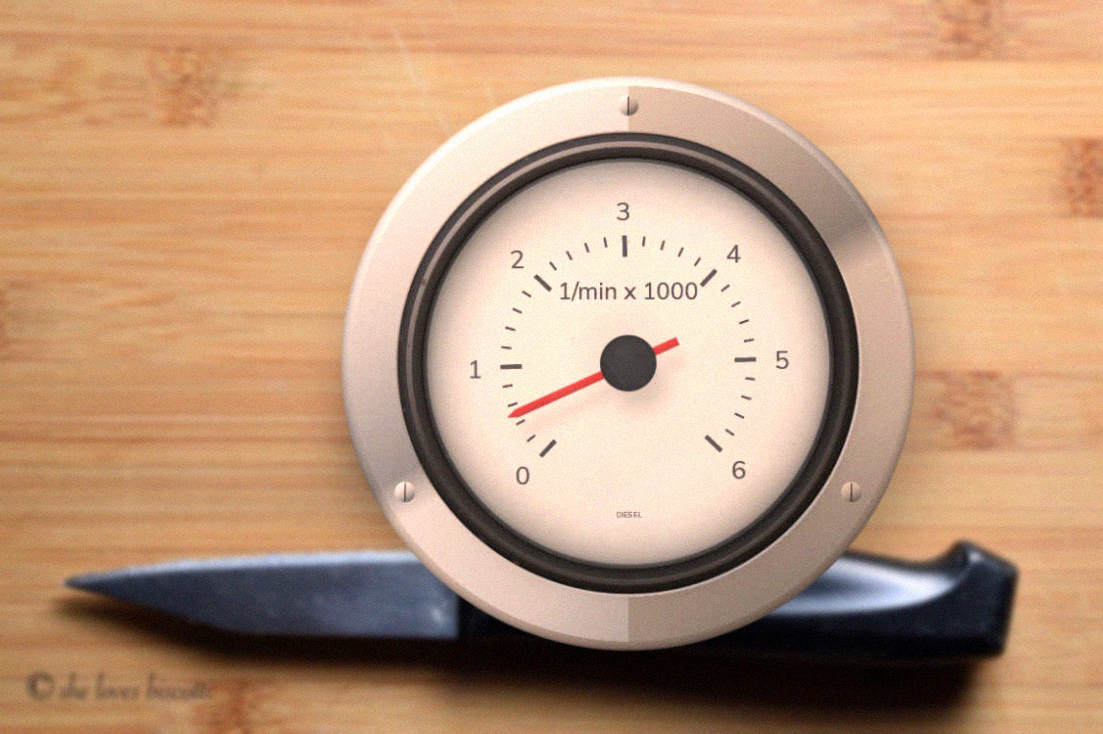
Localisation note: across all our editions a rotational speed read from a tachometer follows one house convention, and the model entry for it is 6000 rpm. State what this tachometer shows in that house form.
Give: 500 rpm
